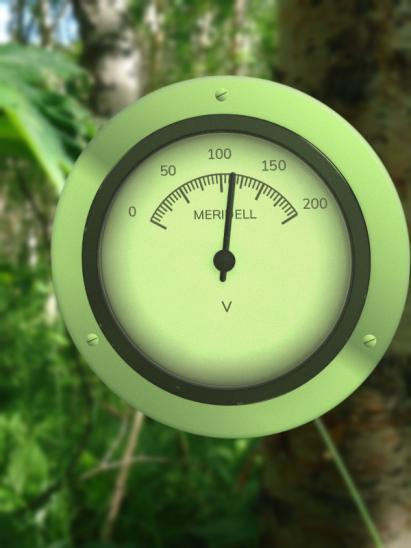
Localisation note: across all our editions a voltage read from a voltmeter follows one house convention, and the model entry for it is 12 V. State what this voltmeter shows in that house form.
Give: 115 V
